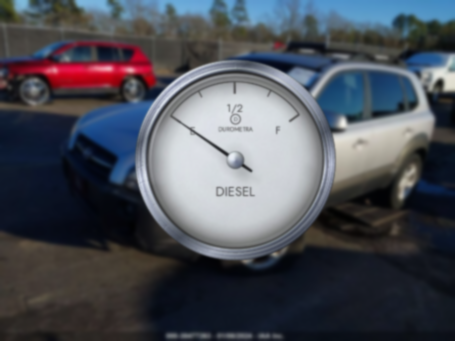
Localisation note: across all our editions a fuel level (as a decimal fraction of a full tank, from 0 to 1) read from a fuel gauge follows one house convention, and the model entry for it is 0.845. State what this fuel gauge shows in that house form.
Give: 0
